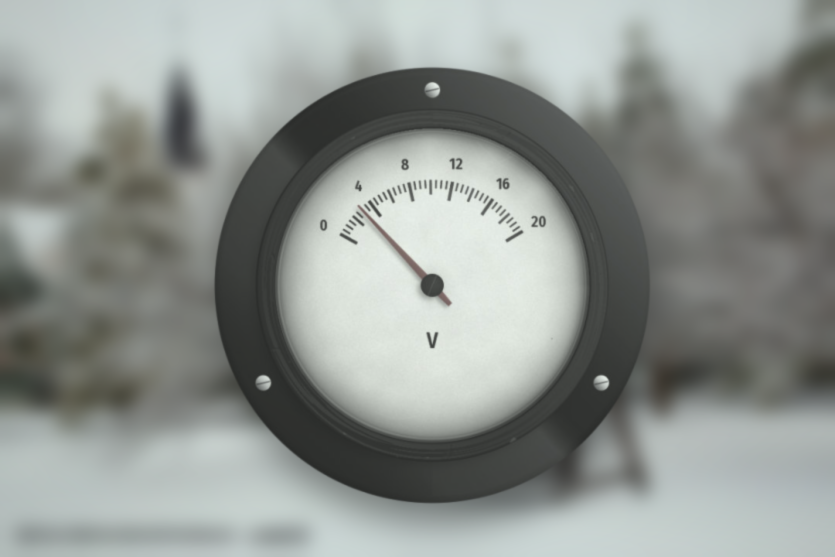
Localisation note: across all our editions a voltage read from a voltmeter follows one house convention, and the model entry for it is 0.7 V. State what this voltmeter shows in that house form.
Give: 3 V
